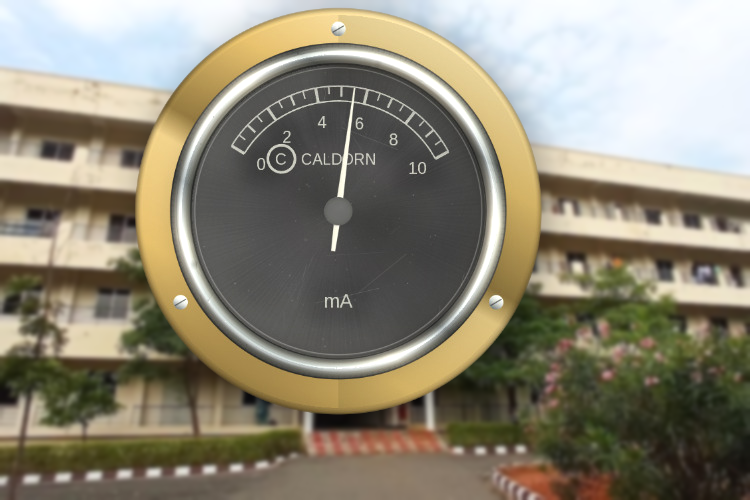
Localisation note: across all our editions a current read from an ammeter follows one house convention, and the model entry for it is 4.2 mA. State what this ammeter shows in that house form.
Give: 5.5 mA
